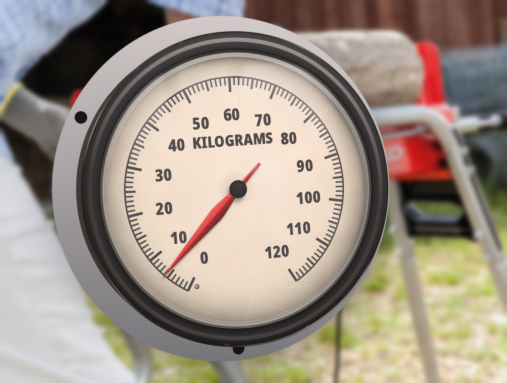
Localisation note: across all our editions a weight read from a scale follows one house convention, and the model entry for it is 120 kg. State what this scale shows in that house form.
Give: 6 kg
